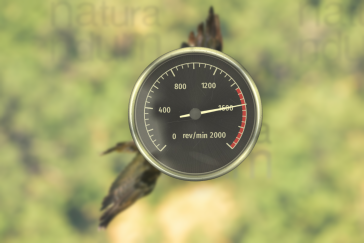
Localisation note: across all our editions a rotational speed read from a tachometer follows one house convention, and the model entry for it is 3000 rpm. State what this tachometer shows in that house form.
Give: 1600 rpm
